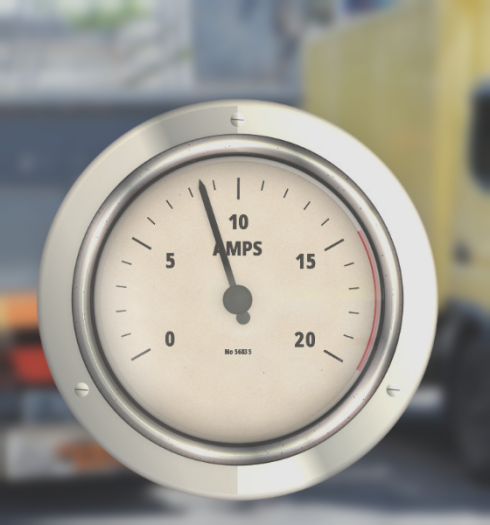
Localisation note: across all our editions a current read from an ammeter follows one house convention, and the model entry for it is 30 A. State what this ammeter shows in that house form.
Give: 8.5 A
